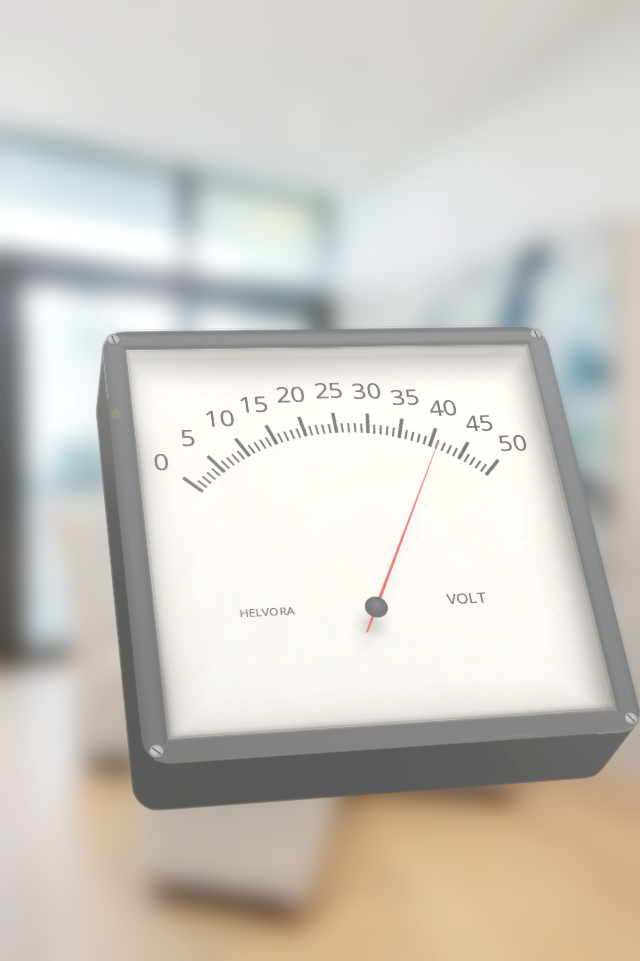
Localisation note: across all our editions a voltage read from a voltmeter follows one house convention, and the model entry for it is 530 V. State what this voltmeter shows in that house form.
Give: 41 V
